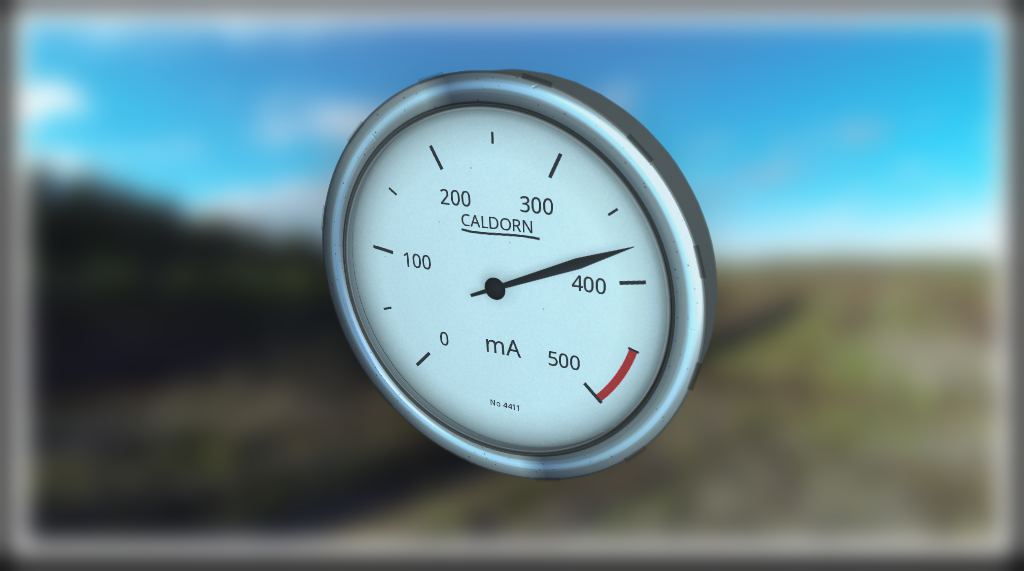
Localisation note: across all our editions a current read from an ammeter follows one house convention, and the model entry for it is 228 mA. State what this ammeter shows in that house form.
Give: 375 mA
